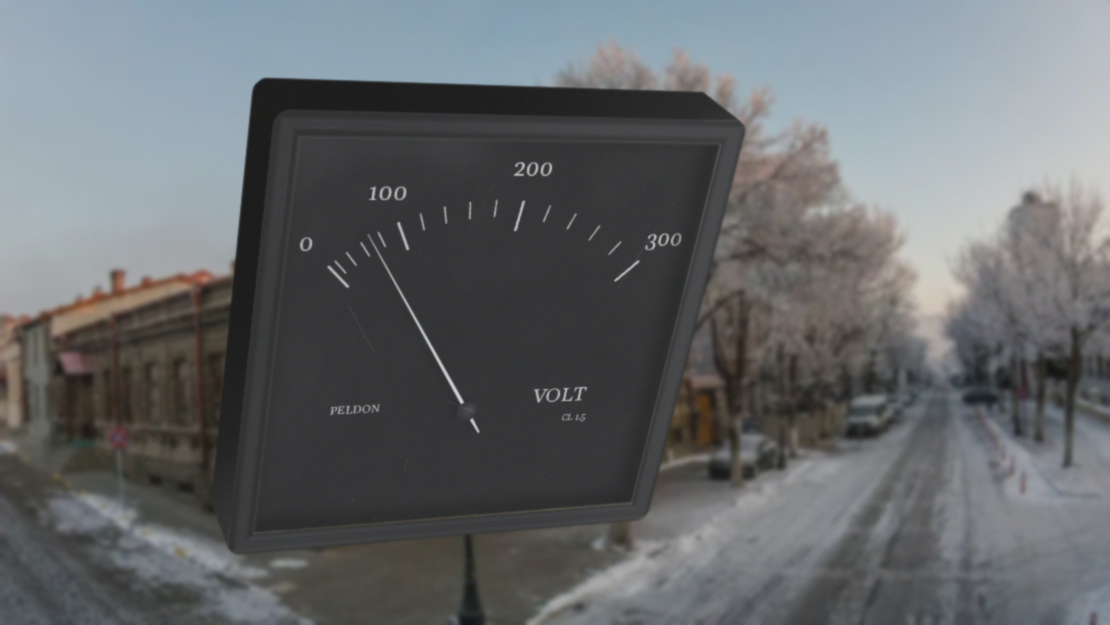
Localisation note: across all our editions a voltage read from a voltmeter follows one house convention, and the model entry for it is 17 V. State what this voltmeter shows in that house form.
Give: 70 V
